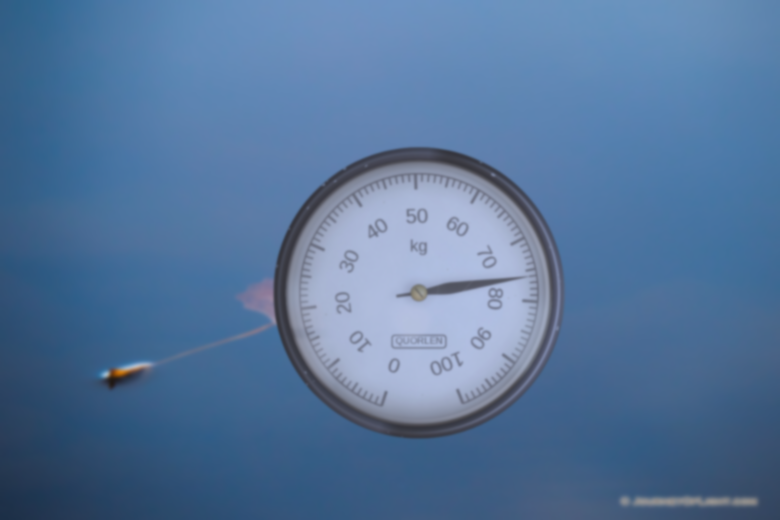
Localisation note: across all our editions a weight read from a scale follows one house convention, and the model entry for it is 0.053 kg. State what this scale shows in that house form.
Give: 76 kg
